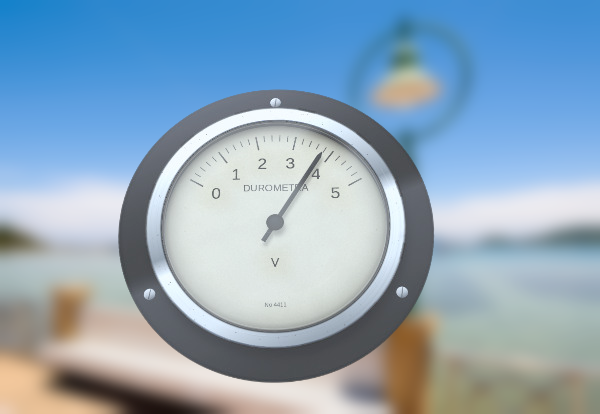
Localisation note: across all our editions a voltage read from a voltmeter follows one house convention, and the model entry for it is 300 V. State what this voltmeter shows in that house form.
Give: 3.8 V
